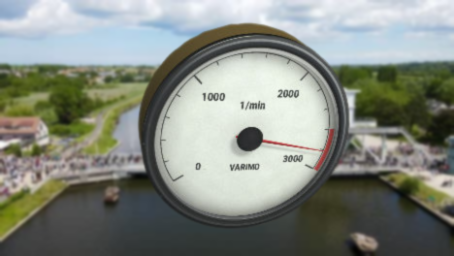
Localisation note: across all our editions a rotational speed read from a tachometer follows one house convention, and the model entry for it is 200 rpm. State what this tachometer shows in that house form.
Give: 2800 rpm
